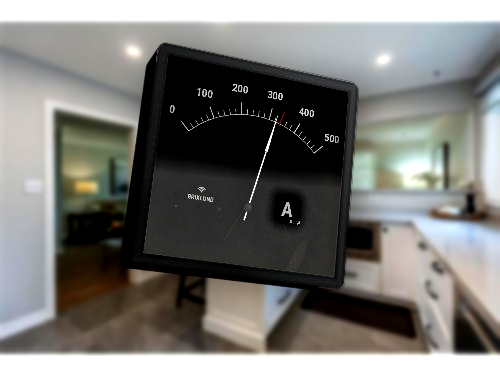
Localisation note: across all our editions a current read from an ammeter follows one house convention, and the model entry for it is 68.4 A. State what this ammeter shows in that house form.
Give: 320 A
